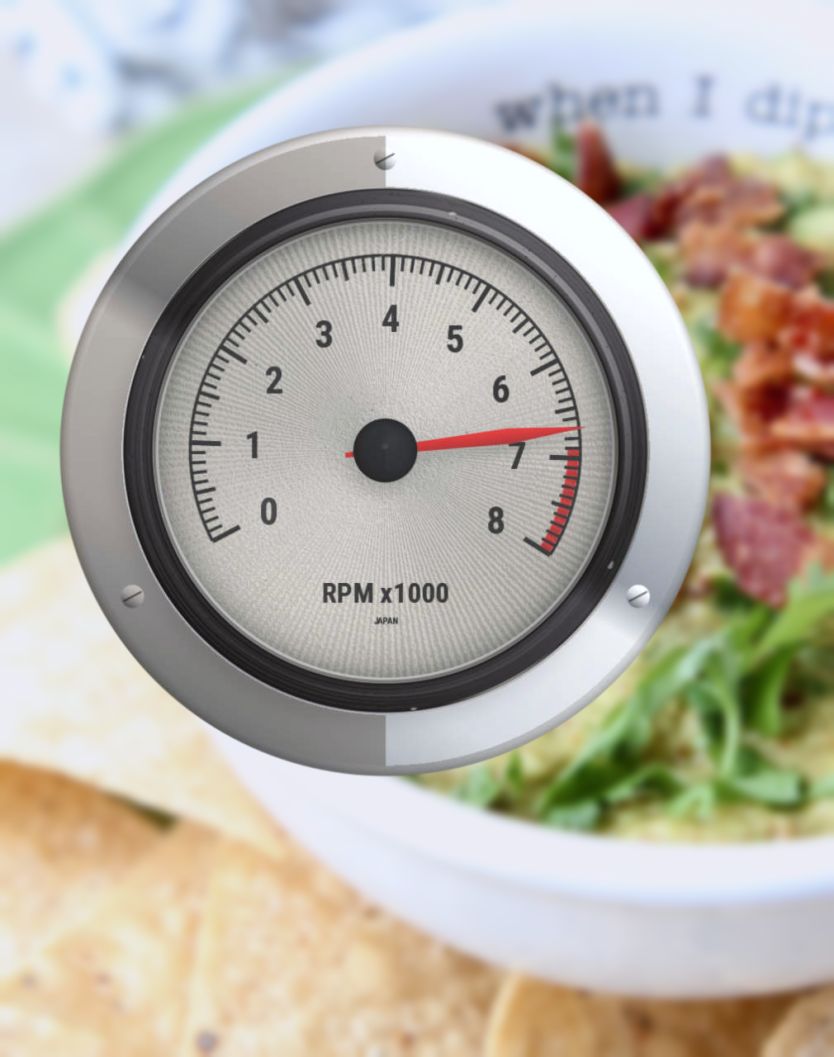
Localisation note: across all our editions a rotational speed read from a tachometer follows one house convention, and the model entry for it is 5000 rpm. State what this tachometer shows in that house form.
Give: 6700 rpm
